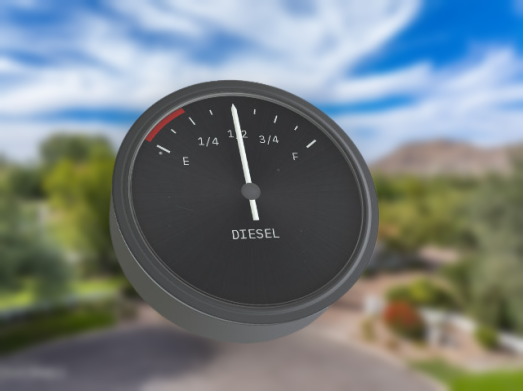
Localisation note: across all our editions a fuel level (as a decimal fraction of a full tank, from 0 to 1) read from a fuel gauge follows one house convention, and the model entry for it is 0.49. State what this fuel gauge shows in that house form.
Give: 0.5
